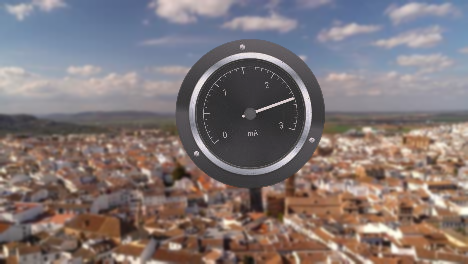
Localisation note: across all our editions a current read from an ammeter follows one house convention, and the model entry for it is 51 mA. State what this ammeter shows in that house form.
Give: 2.5 mA
